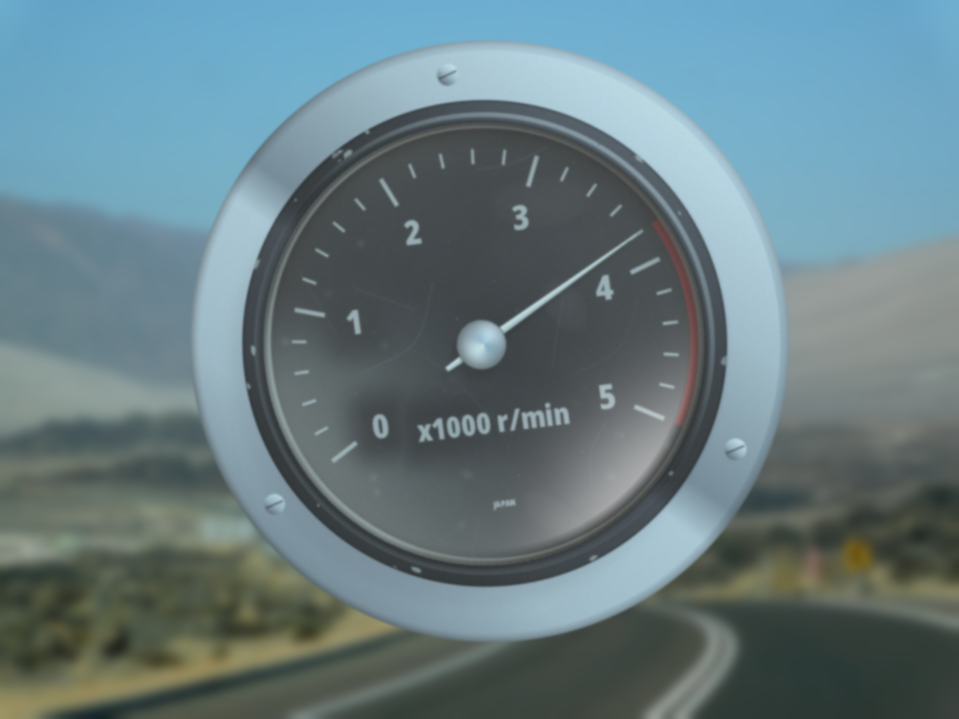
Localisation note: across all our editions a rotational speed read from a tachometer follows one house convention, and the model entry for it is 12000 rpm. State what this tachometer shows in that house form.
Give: 3800 rpm
